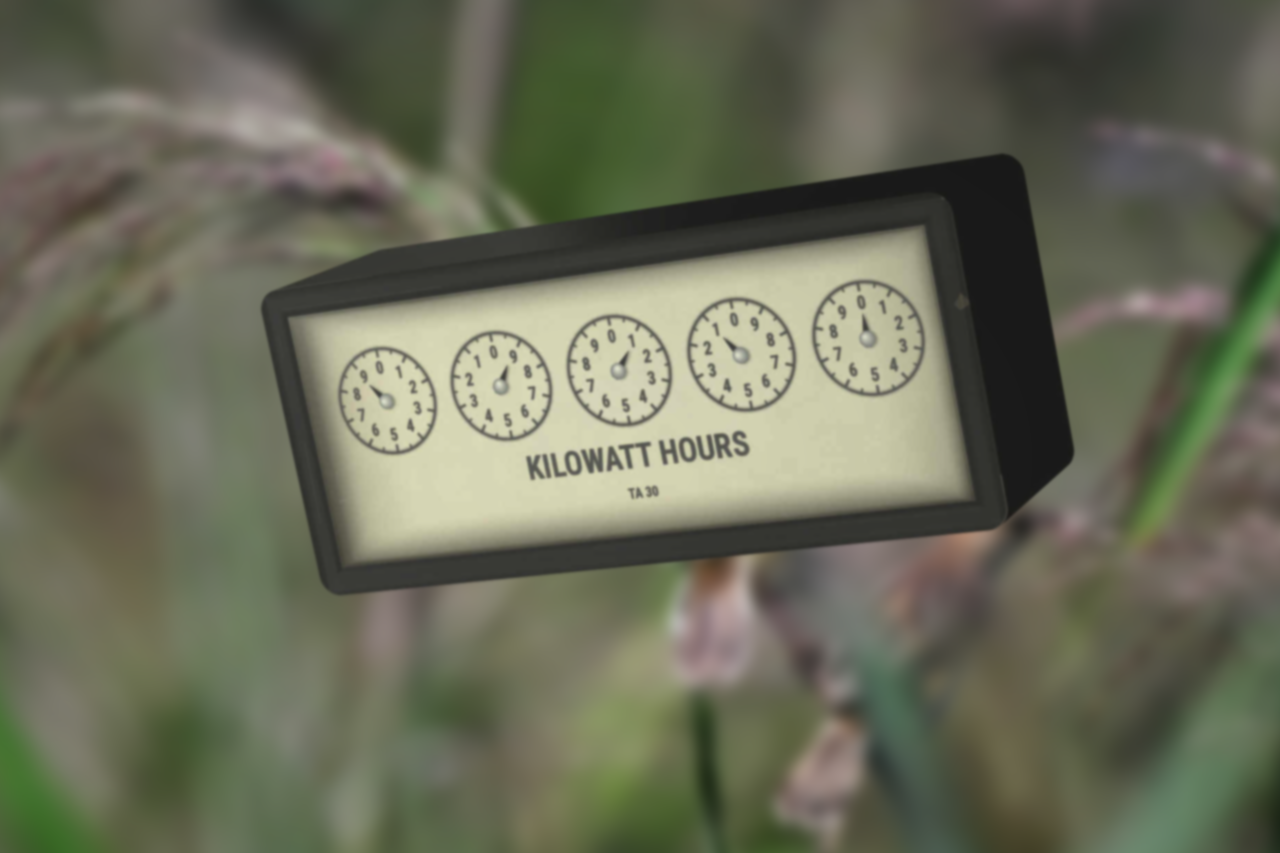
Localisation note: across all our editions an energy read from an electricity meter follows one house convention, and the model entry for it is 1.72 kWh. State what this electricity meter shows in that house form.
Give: 89110 kWh
